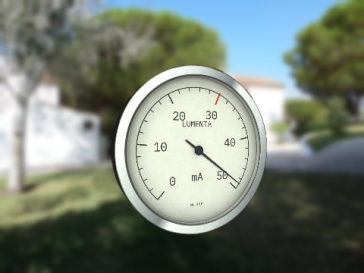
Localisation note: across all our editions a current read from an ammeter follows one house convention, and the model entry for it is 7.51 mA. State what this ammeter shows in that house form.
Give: 49 mA
